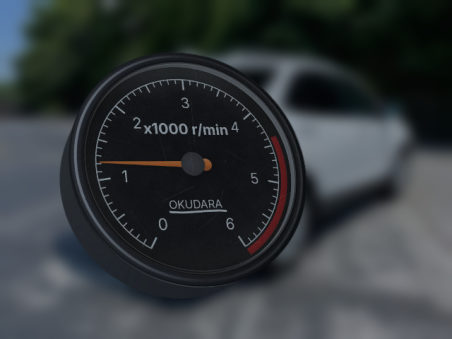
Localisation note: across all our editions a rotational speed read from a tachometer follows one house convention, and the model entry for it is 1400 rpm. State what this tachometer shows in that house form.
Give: 1200 rpm
